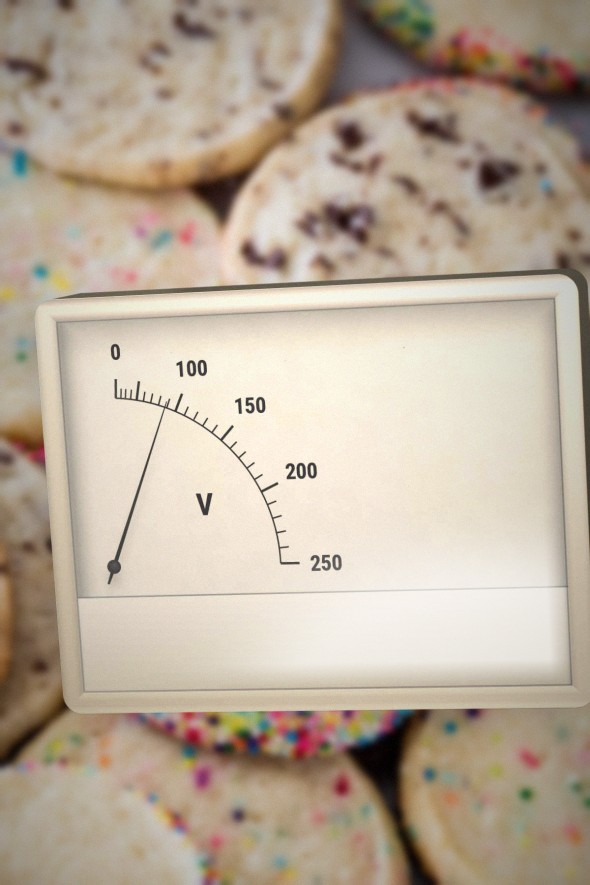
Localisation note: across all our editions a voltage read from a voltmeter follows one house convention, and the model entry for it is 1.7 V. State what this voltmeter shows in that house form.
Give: 90 V
